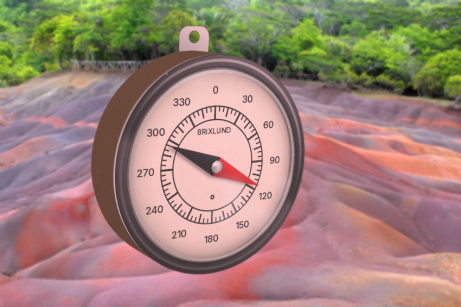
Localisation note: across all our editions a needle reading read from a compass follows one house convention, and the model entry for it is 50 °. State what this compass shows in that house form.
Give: 115 °
